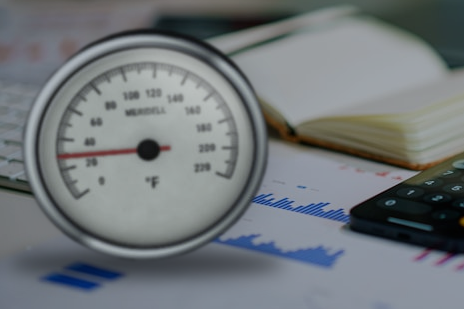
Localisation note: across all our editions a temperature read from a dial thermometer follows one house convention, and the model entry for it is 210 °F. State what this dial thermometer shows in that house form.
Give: 30 °F
